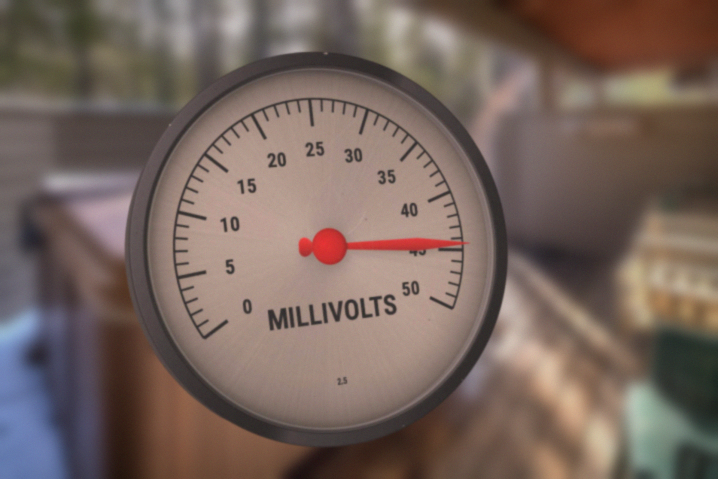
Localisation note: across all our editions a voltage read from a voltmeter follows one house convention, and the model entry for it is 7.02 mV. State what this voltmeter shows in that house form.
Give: 44.5 mV
